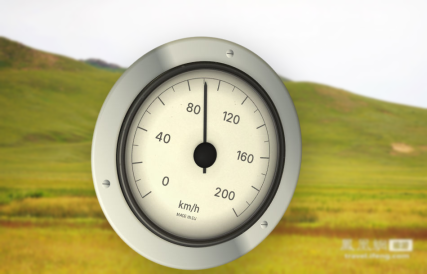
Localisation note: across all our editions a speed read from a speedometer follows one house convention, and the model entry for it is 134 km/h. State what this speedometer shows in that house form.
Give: 90 km/h
